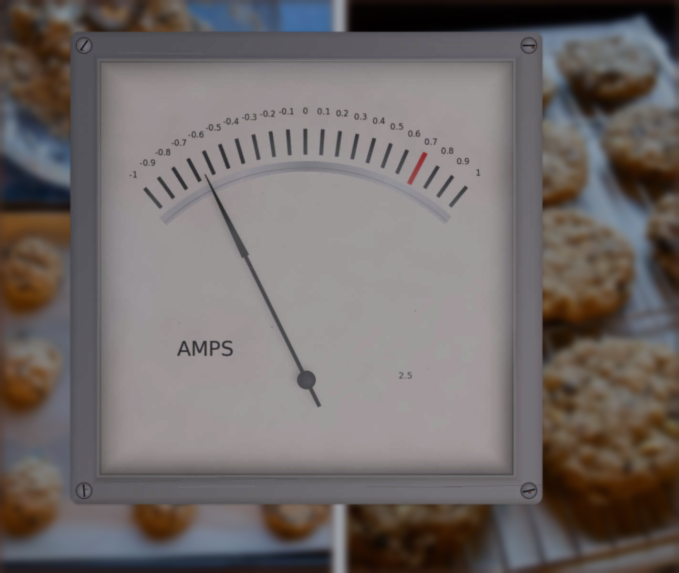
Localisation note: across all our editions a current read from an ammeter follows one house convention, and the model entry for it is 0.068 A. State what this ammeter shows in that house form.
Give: -0.65 A
